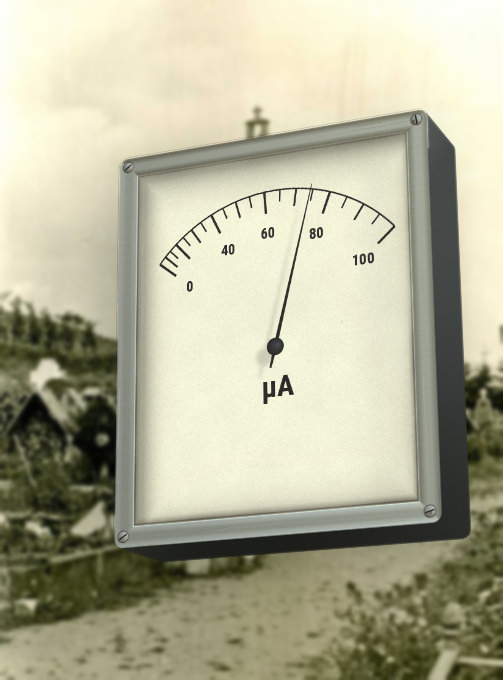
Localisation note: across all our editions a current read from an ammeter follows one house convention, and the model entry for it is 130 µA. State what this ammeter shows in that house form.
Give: 75 µA
